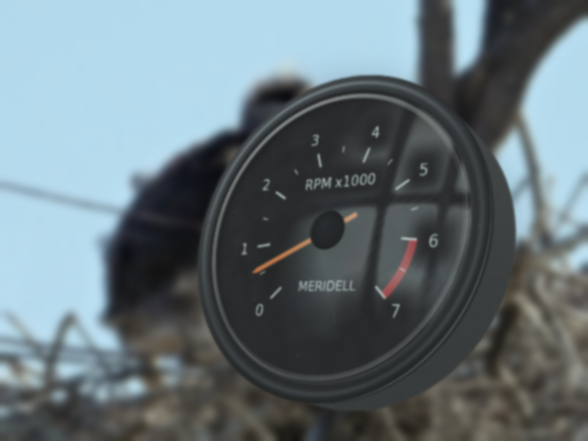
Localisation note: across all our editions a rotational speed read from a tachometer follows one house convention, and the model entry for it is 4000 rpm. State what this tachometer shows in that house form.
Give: 500 rpm
